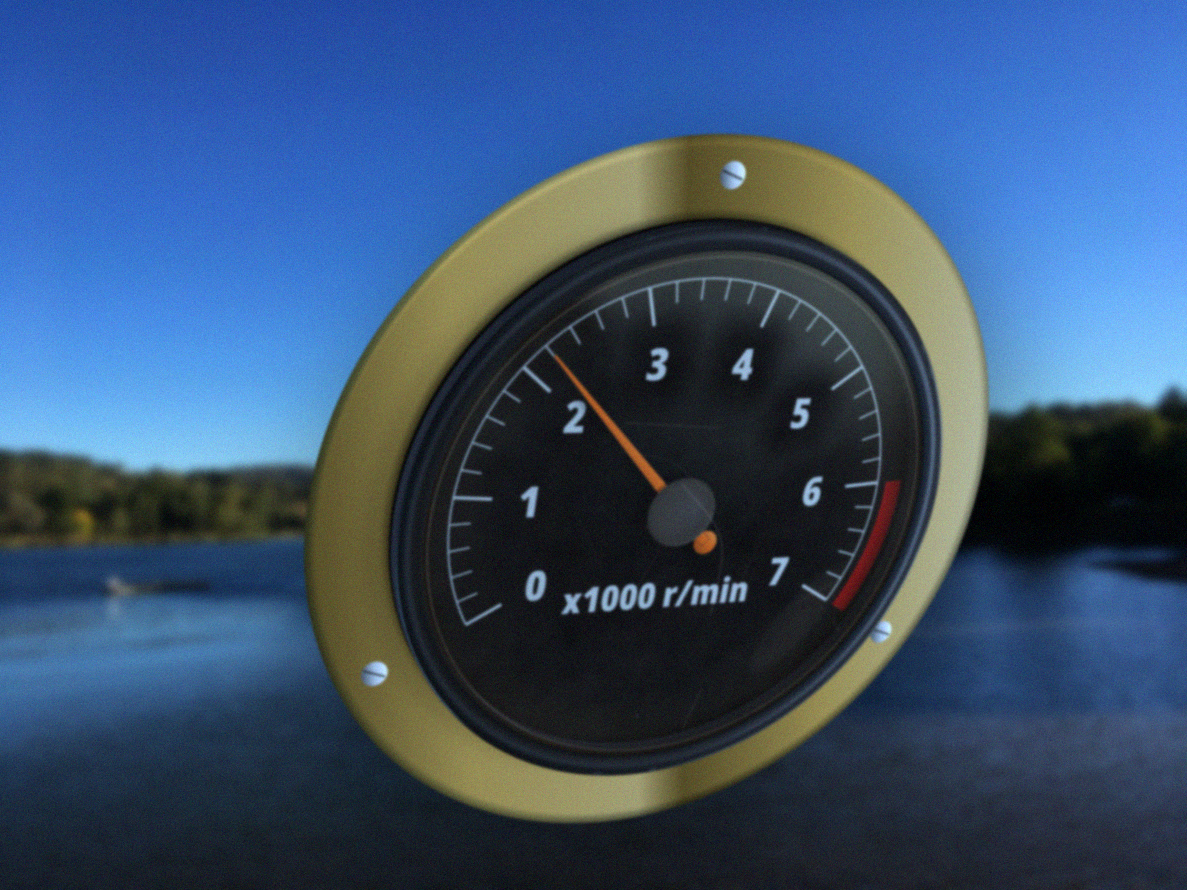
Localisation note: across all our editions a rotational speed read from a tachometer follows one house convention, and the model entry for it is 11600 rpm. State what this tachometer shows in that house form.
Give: 2200 rpm
